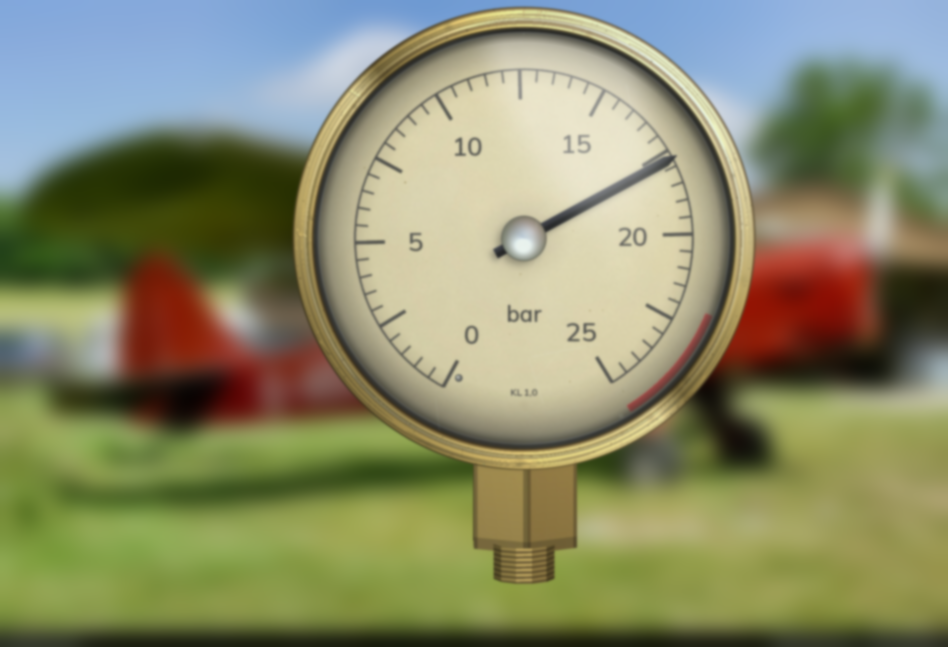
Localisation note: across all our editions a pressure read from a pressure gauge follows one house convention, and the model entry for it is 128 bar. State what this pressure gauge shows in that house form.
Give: 17.75 bar
